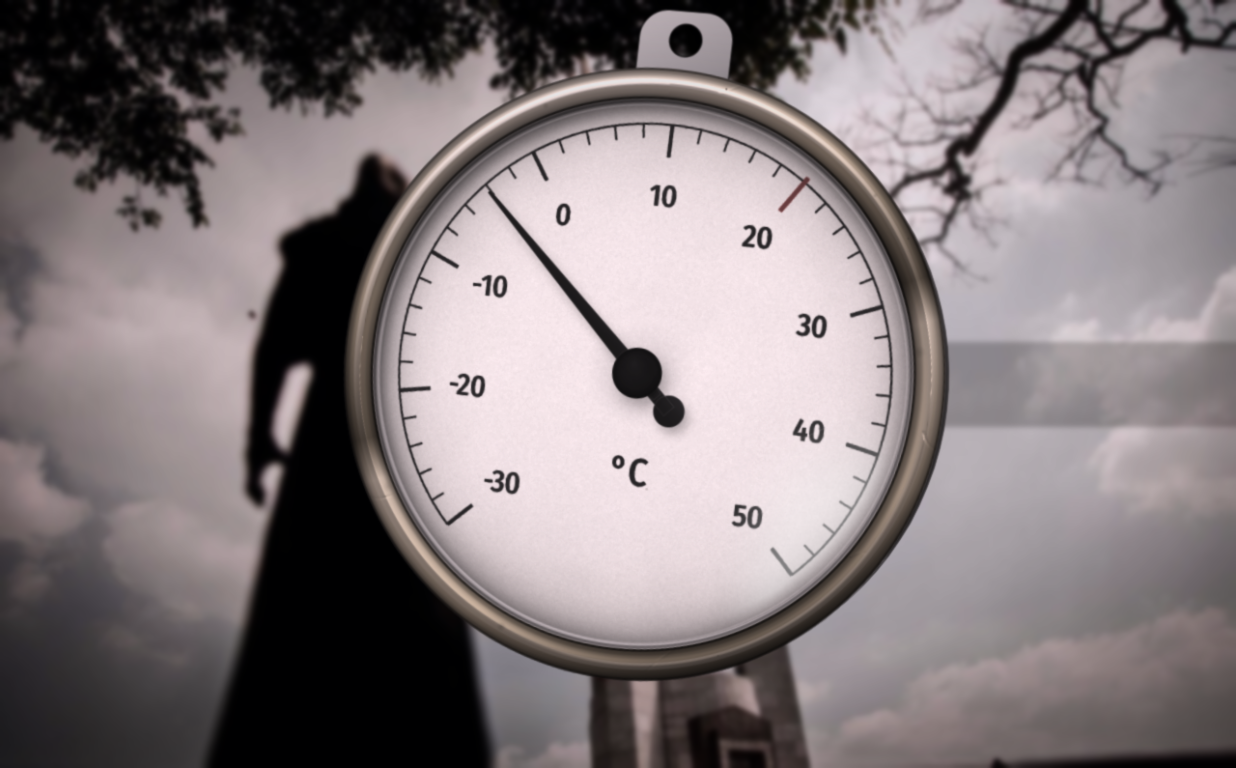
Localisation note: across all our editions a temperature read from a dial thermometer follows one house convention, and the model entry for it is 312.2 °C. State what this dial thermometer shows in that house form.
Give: -4 °C
